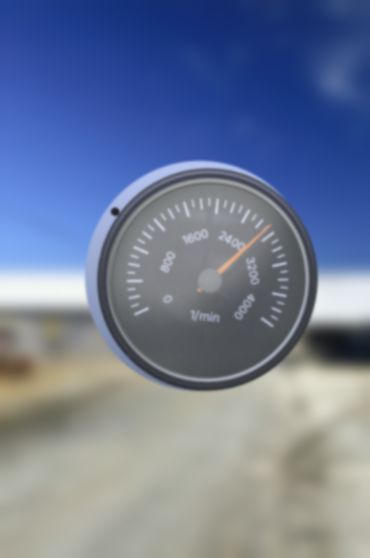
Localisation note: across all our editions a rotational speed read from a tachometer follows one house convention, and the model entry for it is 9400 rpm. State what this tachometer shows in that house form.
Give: 2700 rpm
